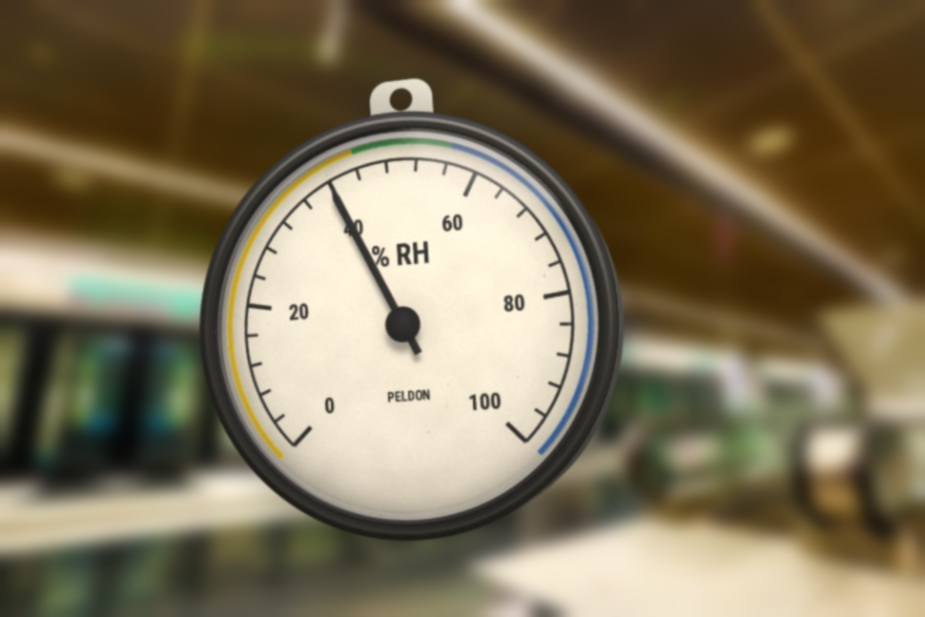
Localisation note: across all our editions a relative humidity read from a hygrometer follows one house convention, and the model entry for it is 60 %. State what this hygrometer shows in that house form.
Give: 40 %
